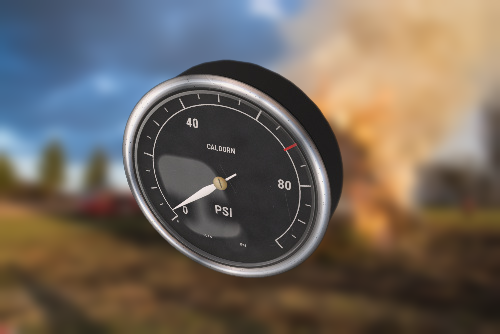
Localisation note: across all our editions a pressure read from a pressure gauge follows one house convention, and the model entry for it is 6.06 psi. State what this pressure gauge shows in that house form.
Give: 2.5 psi
